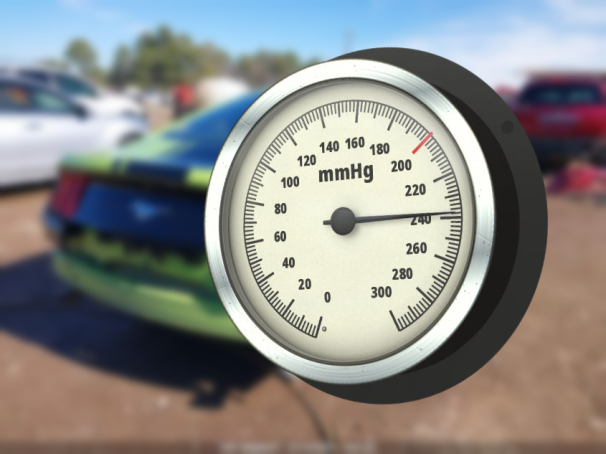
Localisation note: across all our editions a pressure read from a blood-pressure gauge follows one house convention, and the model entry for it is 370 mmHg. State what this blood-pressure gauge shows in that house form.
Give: 238 mmHg
